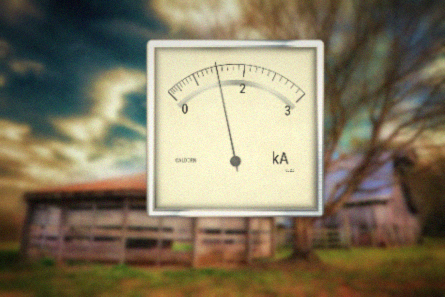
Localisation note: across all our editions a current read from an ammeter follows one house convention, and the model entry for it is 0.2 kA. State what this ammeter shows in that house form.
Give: 1.5 kA
